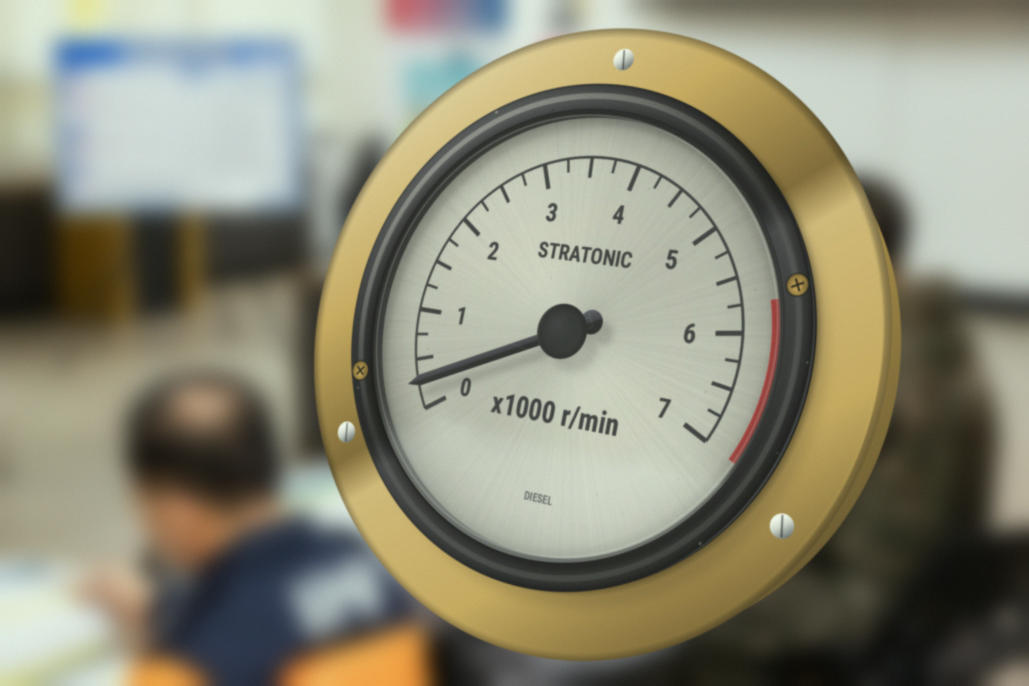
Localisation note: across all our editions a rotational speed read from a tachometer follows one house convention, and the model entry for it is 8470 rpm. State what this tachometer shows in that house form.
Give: 250 rpm
